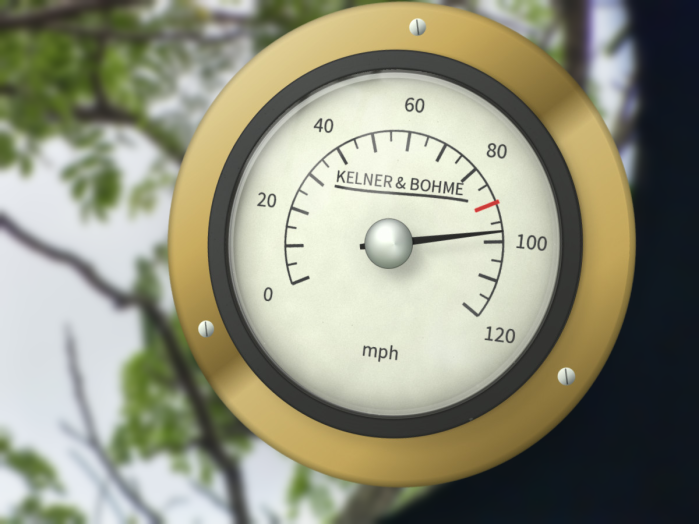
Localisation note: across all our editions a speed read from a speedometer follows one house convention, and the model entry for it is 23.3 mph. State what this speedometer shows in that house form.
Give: 97.5 mph
